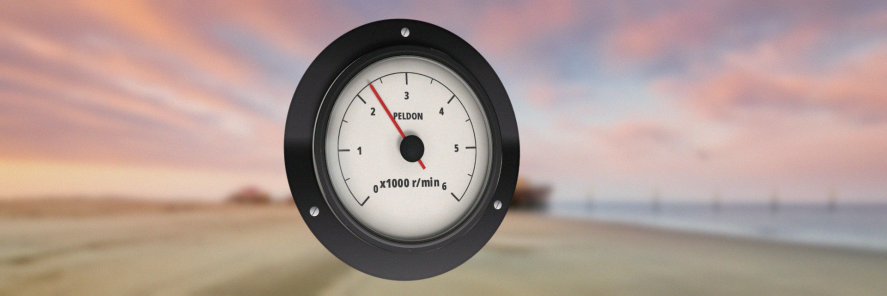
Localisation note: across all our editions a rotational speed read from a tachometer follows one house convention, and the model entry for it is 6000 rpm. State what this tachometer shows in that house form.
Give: 2250 rpm
